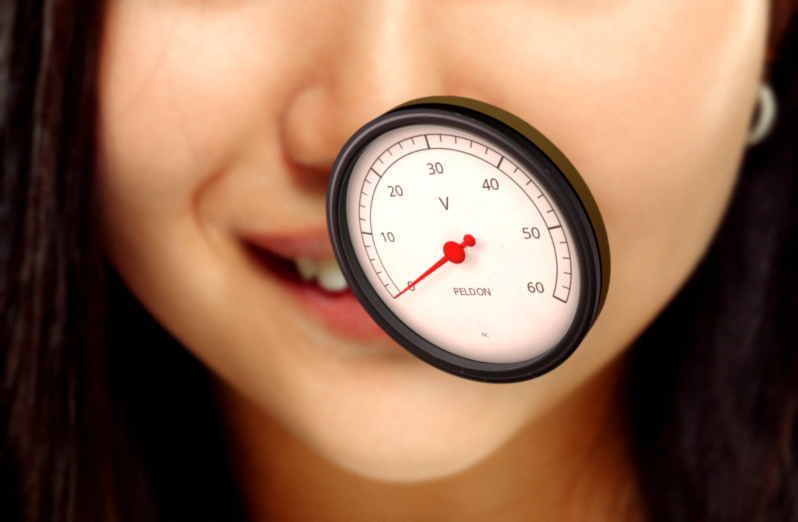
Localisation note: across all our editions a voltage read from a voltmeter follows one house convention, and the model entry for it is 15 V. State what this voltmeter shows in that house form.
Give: 0 V
